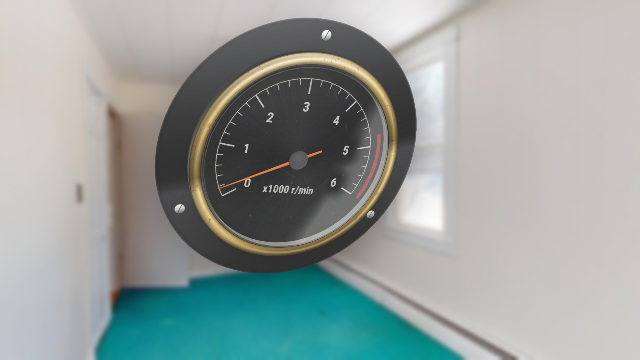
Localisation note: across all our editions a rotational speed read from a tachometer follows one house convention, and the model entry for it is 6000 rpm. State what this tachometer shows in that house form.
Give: 200 rpm
